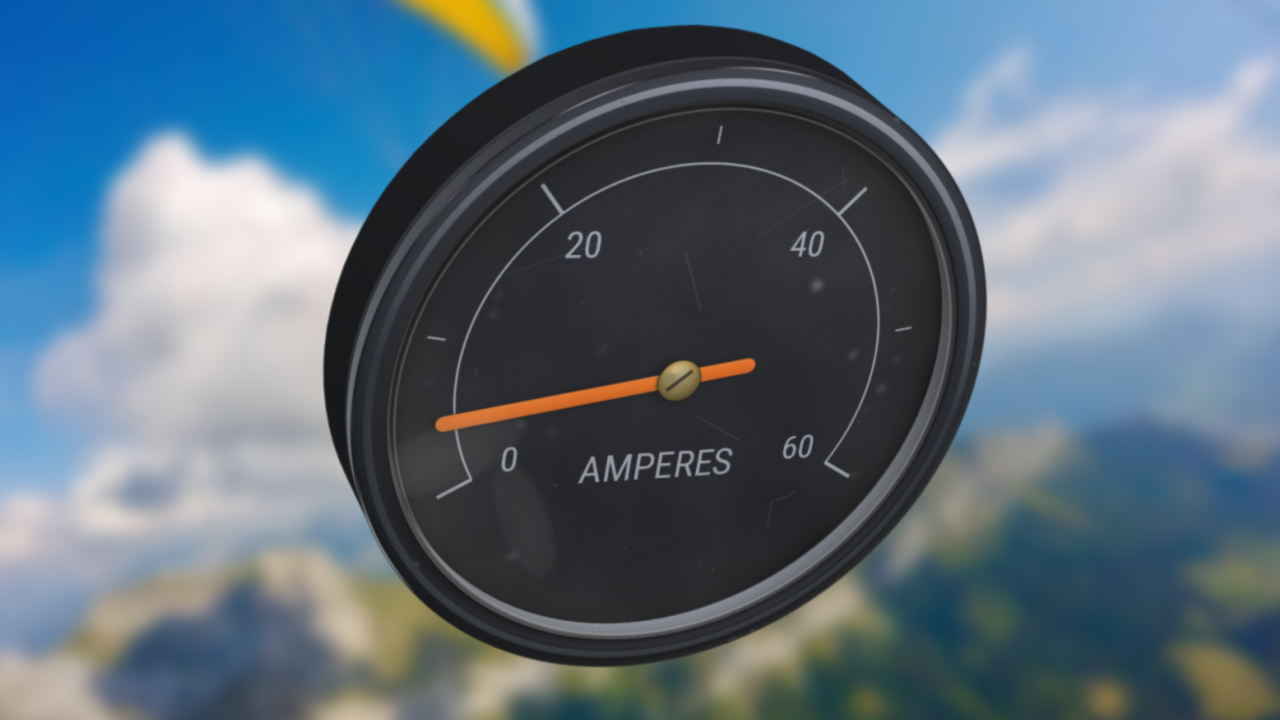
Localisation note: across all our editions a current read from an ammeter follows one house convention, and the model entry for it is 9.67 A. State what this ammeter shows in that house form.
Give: 5 A
